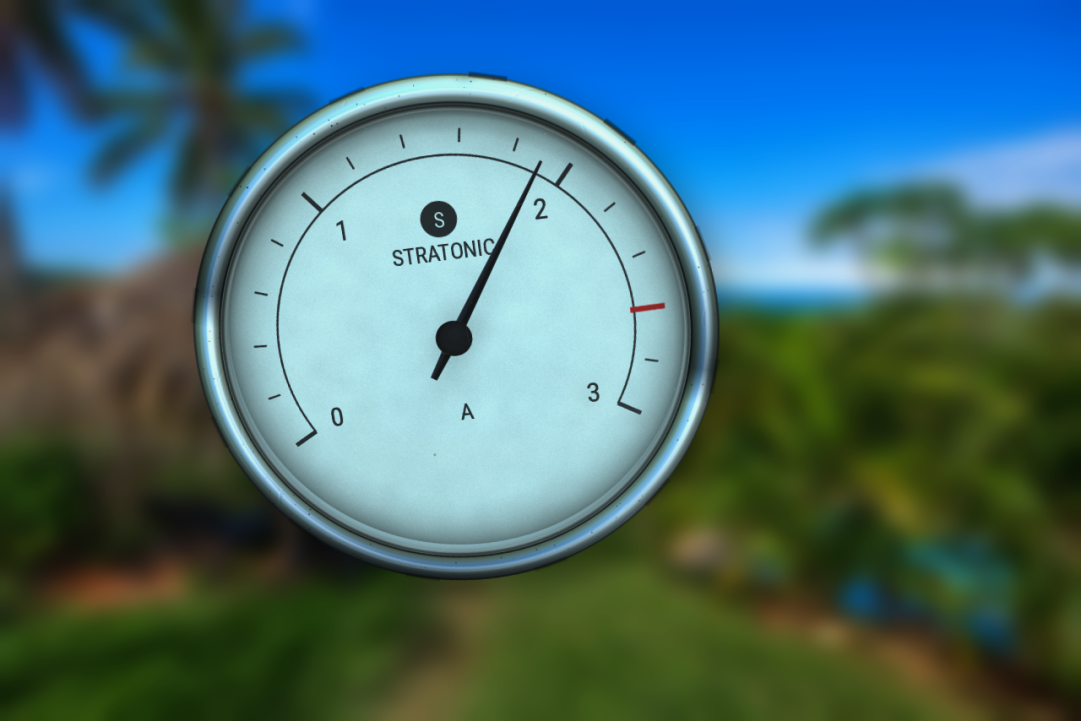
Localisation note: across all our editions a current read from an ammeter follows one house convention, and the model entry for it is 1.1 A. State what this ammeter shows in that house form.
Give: 1.9 A
